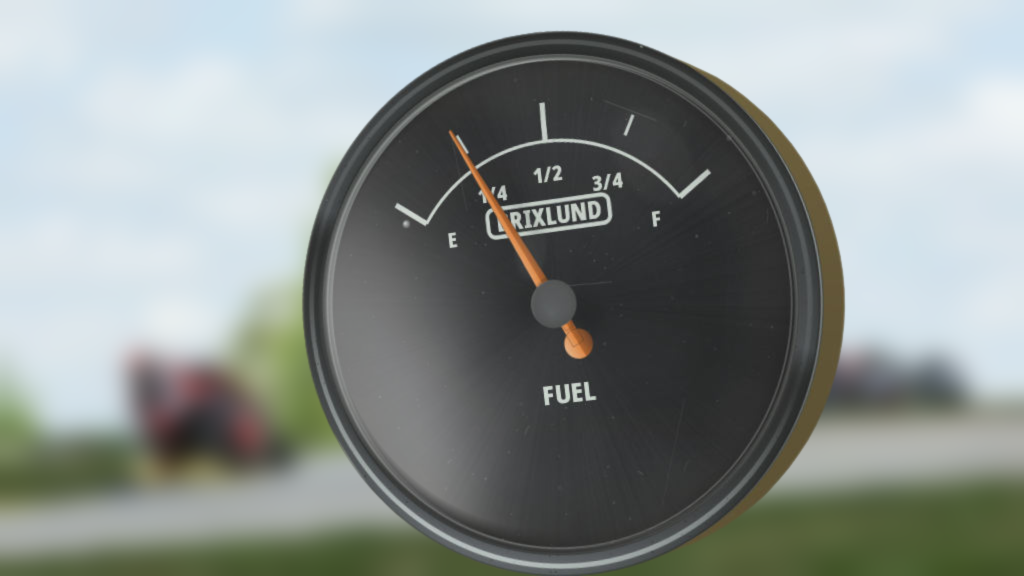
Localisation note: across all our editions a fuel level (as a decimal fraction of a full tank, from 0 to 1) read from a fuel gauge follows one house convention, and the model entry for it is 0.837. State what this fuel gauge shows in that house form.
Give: 0.25
